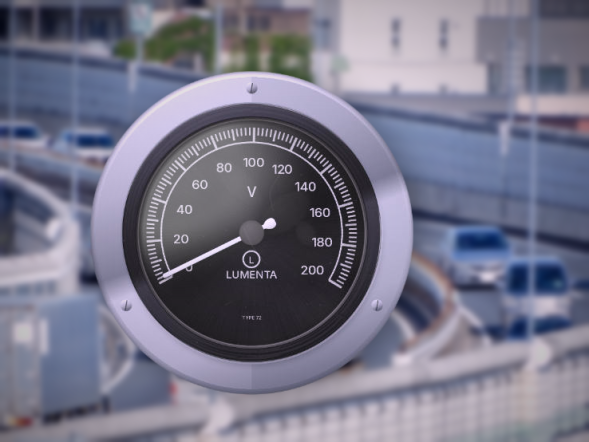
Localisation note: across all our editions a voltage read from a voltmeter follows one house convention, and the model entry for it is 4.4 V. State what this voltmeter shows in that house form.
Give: 2 V
